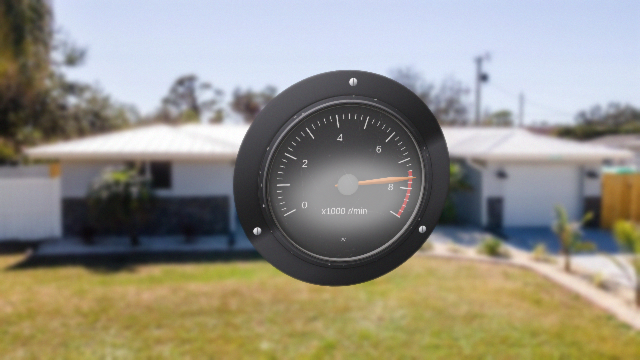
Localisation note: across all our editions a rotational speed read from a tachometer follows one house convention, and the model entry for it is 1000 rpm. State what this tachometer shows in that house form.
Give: 7600 rpm
